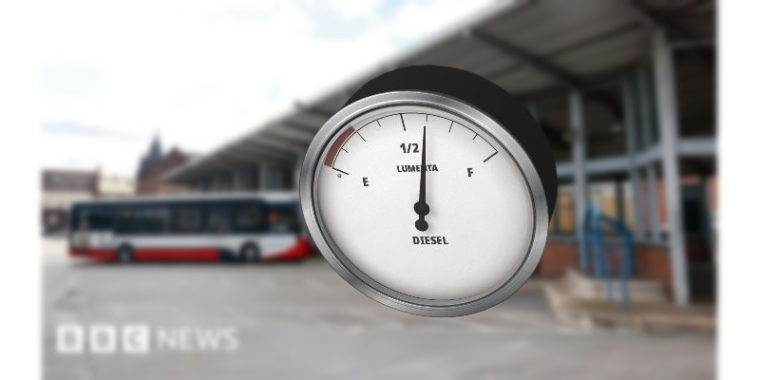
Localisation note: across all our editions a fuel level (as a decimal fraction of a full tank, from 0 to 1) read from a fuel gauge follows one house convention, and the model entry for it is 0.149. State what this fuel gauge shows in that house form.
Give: 0.625
